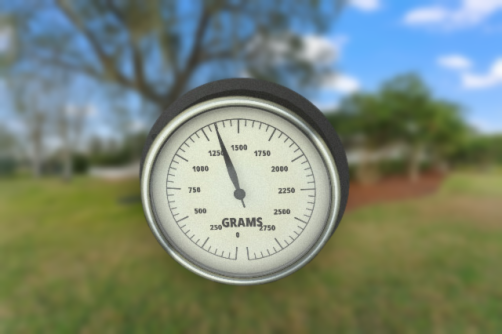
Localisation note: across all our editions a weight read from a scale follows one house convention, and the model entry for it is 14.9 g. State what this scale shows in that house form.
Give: 1350 g
